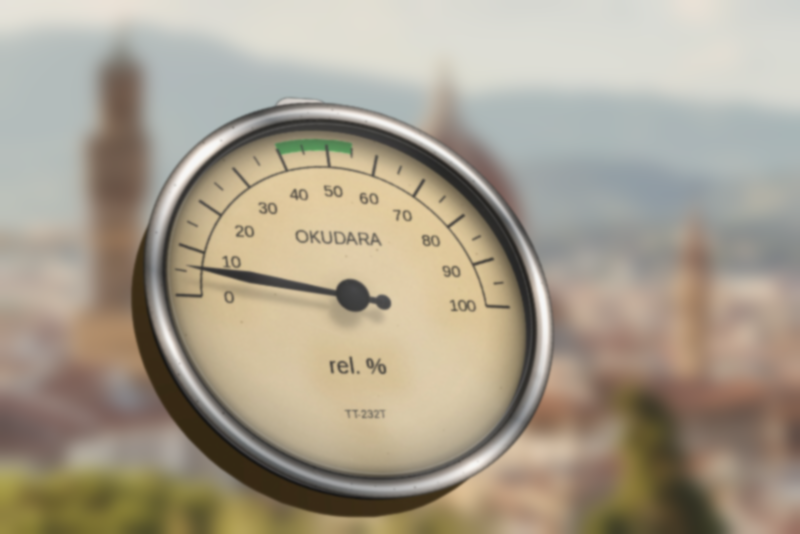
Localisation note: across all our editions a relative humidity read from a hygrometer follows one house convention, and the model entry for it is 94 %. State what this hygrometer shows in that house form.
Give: 5 %
